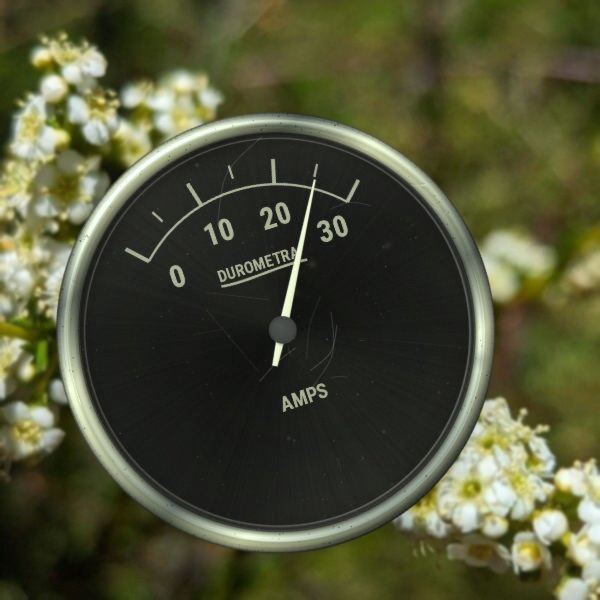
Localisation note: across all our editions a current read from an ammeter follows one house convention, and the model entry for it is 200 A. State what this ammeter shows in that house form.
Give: 25 A
